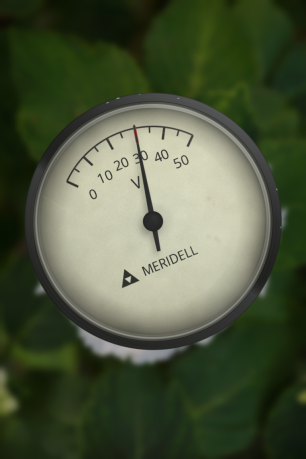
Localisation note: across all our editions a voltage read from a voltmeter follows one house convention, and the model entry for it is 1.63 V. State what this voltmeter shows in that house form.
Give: 30 V
